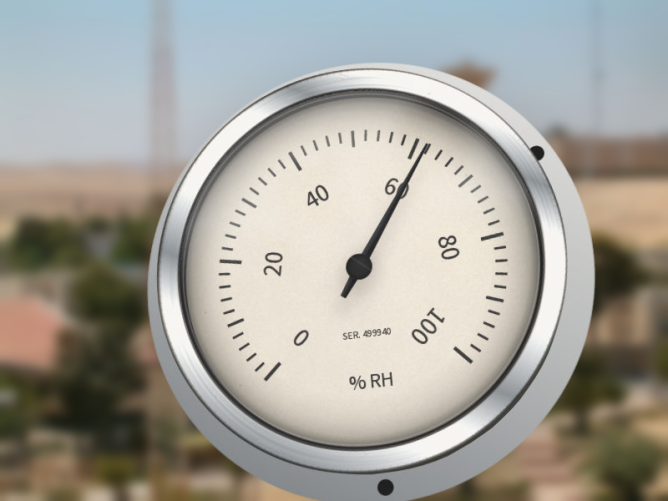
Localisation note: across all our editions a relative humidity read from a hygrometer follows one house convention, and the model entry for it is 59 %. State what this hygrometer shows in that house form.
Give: 62 %
